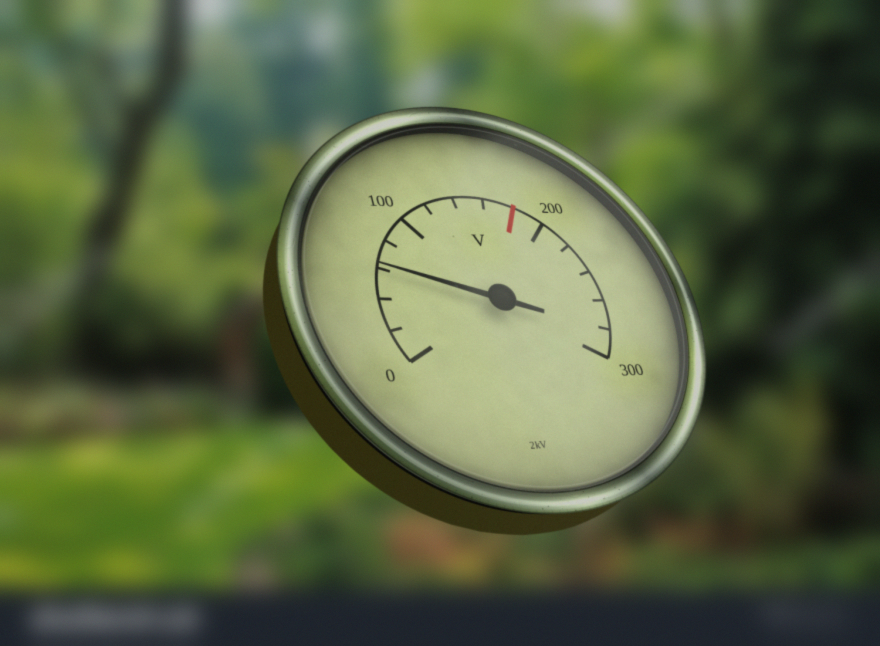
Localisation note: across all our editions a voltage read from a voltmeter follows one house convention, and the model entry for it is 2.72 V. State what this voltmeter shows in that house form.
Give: 60 V
